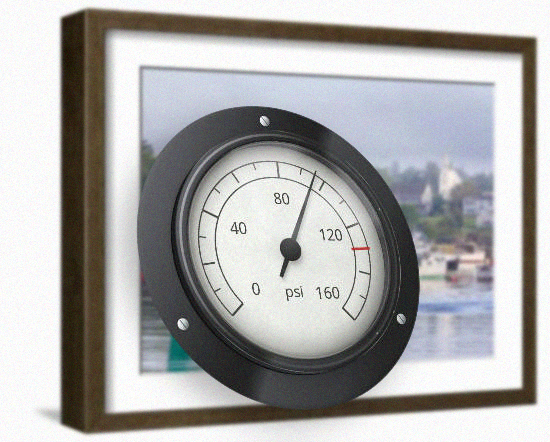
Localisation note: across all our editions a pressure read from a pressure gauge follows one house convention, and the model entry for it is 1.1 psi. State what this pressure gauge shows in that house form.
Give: 95 psi
